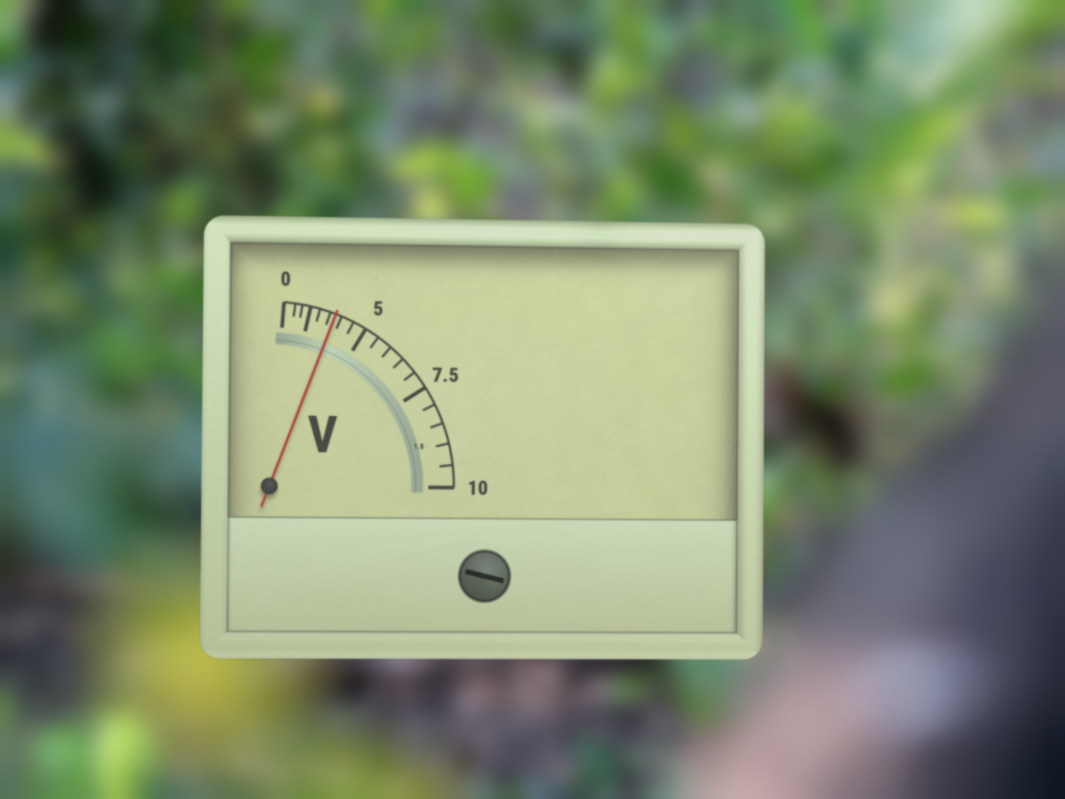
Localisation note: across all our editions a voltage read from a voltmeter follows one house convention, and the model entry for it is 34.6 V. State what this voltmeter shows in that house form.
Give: 3.75 V
